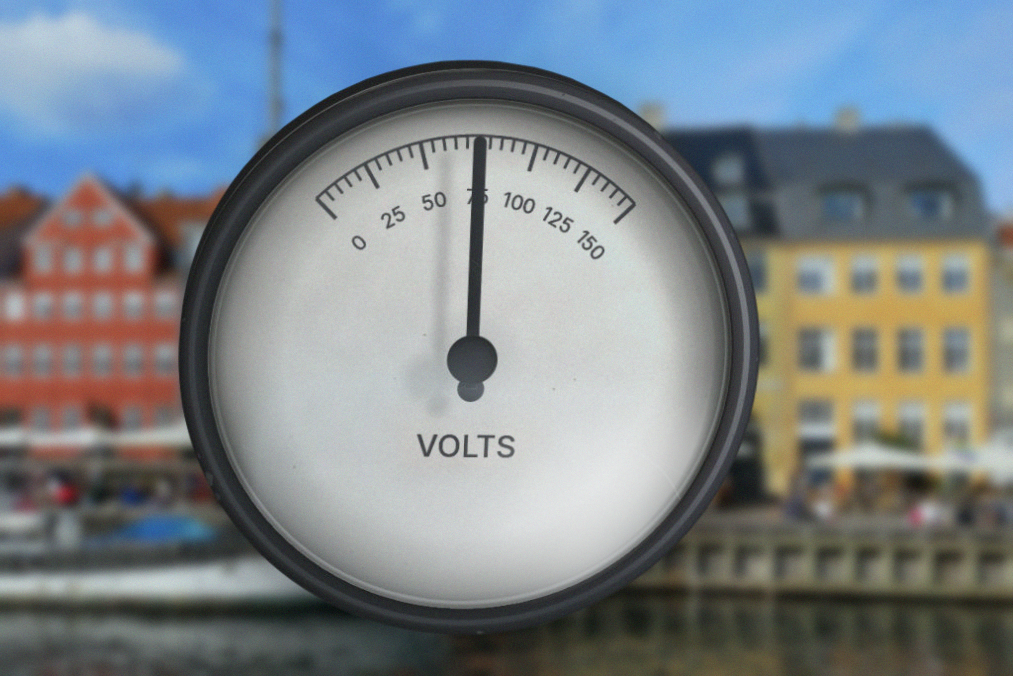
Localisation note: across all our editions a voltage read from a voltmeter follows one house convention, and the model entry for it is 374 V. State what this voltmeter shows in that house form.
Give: 75 V
